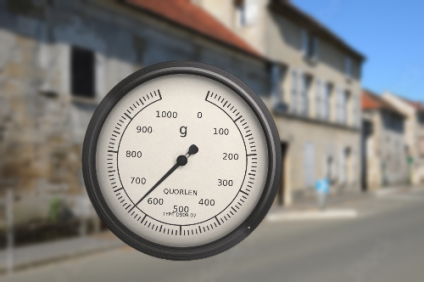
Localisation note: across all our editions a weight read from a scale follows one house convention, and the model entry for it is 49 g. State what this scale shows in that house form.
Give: 640 g
